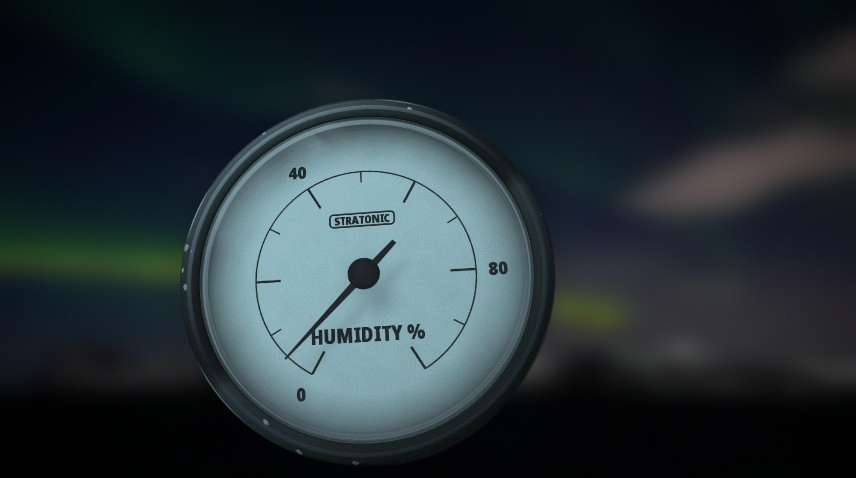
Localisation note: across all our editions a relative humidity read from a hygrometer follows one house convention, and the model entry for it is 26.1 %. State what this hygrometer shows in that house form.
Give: 5 %
